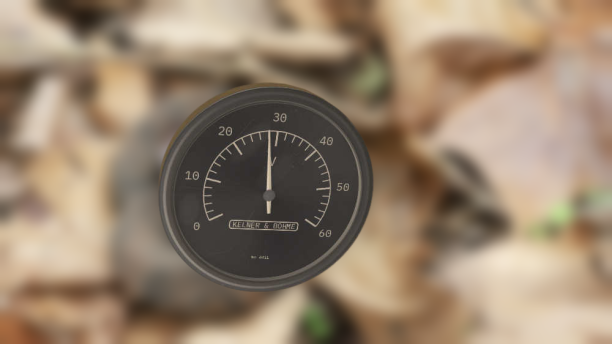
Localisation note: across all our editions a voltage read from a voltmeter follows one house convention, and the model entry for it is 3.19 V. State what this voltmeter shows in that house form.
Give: 28 V
